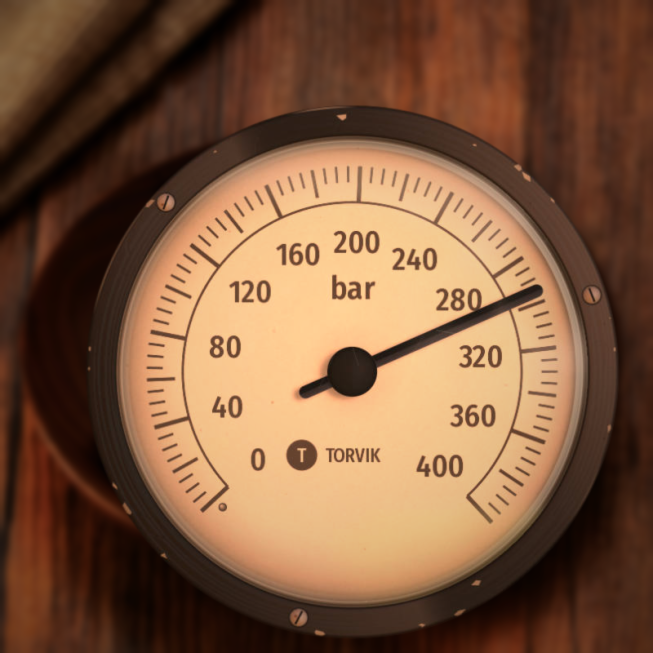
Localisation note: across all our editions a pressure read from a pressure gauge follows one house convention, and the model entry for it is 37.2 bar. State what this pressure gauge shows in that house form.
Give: 295 bar
